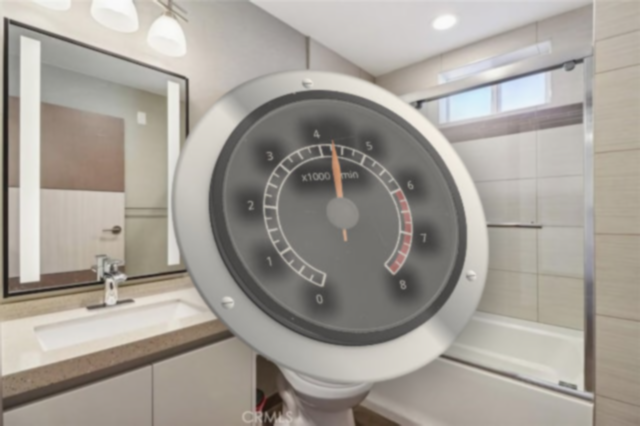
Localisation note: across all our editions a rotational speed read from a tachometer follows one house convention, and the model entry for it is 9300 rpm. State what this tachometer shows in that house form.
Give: 4250 rpm
